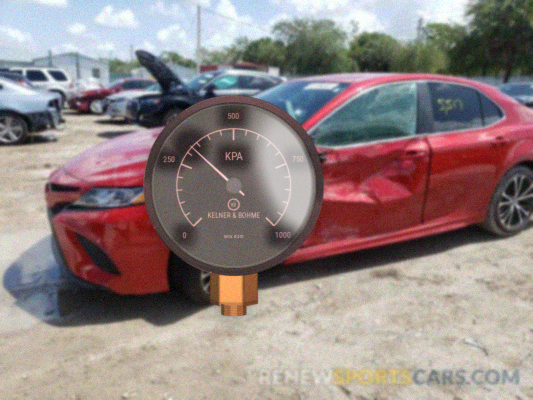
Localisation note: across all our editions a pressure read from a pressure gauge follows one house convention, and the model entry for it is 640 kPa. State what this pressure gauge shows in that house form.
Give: 325 kPa
